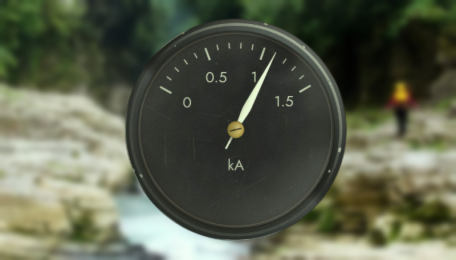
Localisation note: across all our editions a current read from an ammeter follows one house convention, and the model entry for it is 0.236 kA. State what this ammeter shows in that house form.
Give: 1.1 kA
